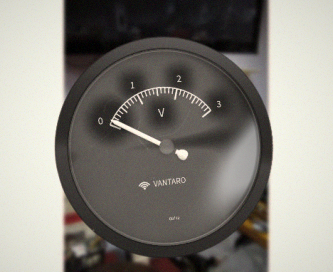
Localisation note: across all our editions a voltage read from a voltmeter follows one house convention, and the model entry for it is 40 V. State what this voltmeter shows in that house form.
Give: 0.1 V
